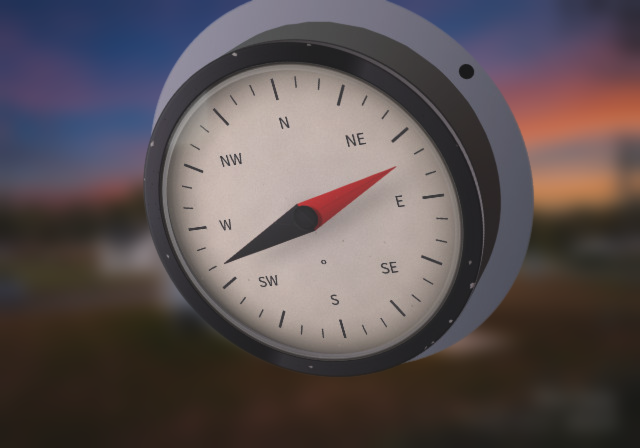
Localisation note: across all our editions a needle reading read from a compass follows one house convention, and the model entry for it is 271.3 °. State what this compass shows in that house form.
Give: 70 °
